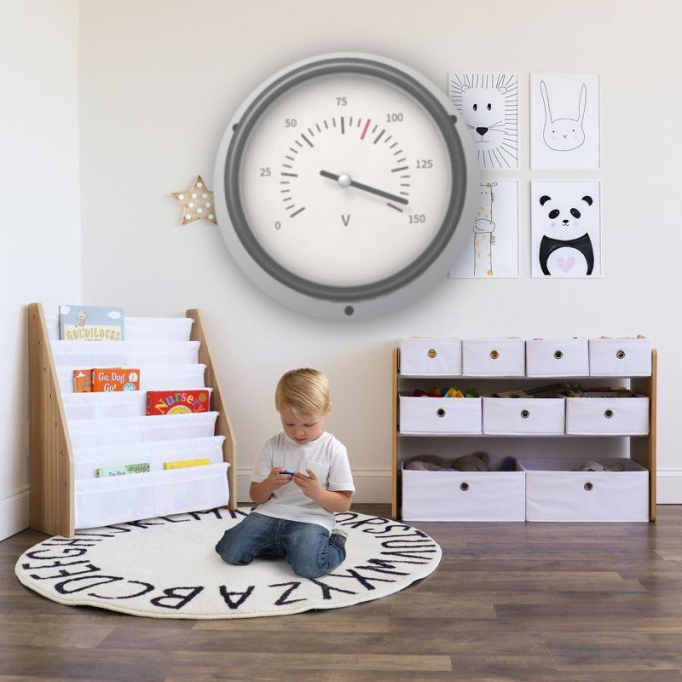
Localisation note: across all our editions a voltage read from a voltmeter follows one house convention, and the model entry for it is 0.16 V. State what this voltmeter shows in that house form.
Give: 145 V
